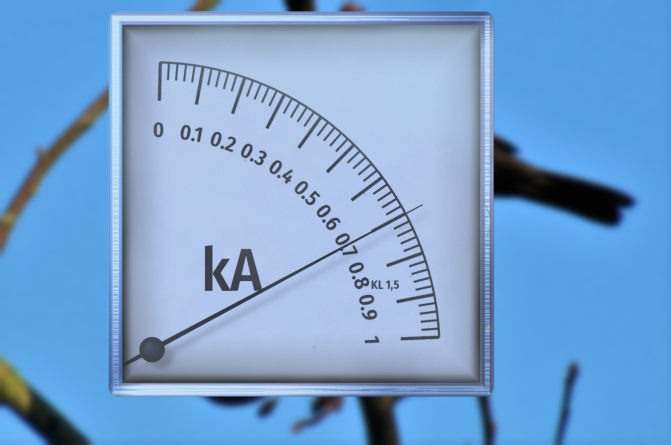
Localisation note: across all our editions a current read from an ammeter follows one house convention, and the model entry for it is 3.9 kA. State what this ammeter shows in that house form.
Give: 0.7 kA
